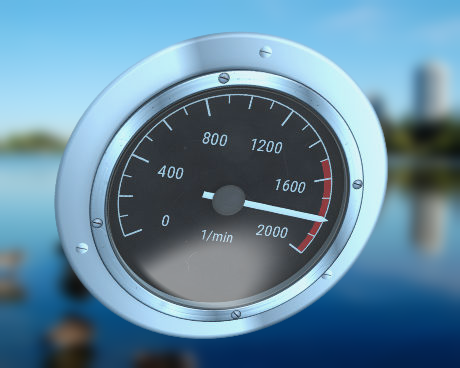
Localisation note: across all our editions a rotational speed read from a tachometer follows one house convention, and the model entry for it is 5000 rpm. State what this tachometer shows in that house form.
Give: 1800 rpm
